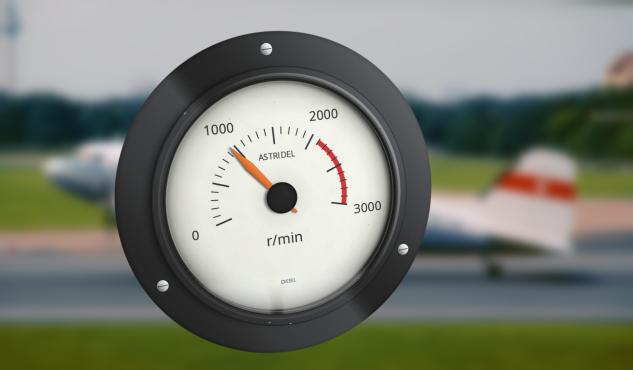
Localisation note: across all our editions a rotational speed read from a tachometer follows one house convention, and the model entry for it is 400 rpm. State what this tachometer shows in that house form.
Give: 950 rpm
